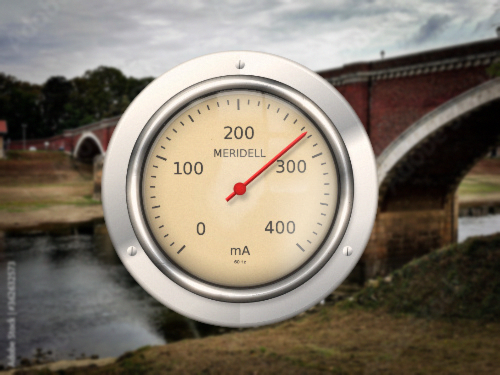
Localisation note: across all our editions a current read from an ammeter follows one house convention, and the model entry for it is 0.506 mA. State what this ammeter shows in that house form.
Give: 275 mA
